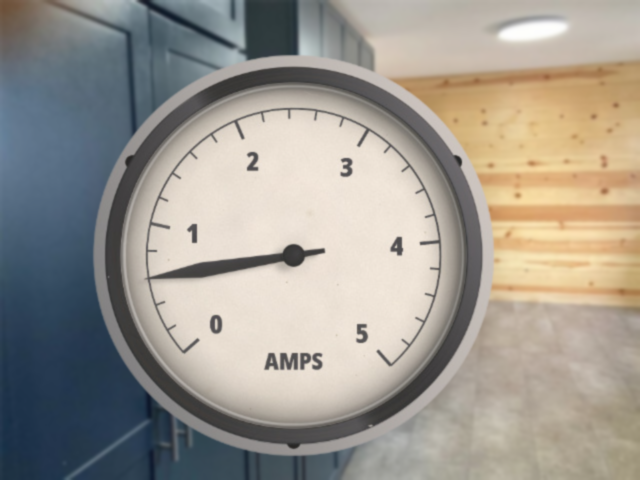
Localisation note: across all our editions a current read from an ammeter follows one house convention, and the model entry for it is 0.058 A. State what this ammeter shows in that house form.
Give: 0.6 A
